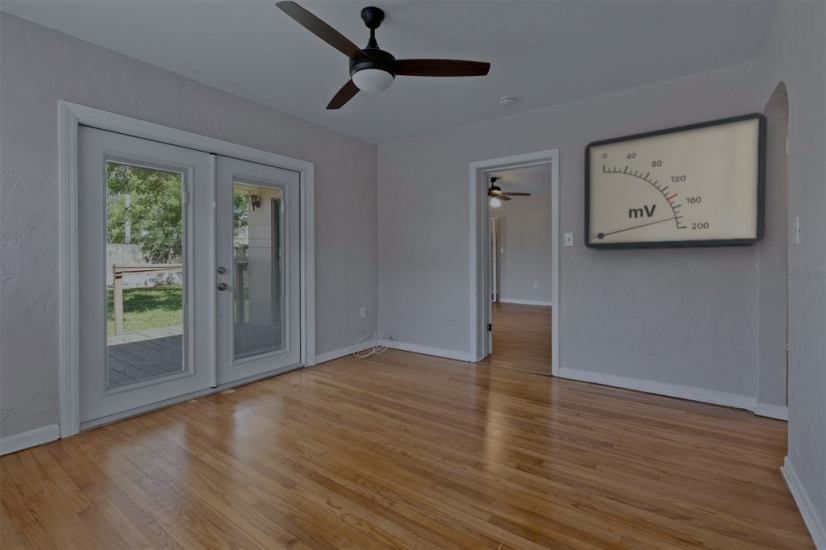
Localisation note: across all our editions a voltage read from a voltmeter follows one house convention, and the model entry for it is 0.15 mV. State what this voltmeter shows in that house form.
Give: 180 mV
